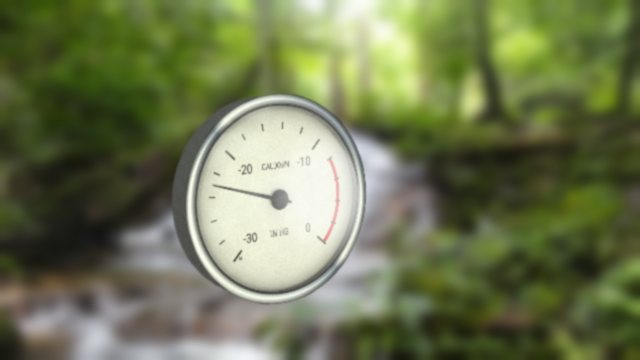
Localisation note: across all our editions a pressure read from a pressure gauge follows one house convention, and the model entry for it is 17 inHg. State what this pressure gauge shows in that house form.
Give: -23 inHg
